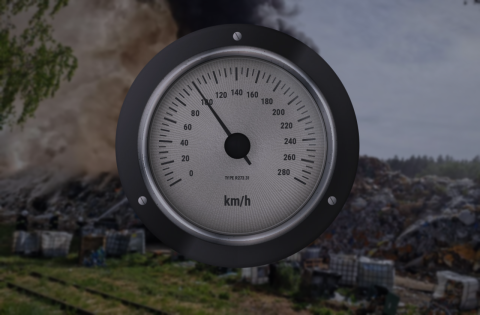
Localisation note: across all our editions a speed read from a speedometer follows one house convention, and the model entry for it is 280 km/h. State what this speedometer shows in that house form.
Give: 100 km/h
